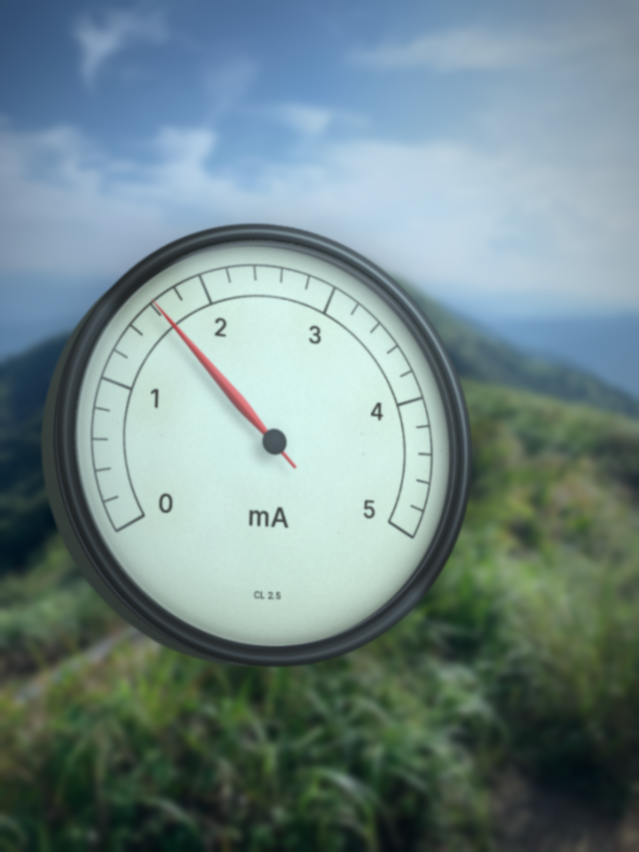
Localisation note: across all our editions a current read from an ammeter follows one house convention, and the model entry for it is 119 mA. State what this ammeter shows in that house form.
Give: 1.6 mA
